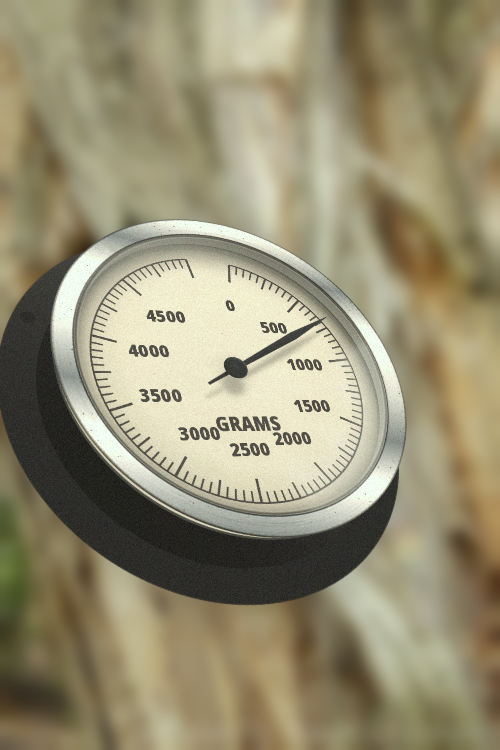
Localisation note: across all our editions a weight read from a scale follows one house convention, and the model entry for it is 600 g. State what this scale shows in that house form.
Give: 700 g
